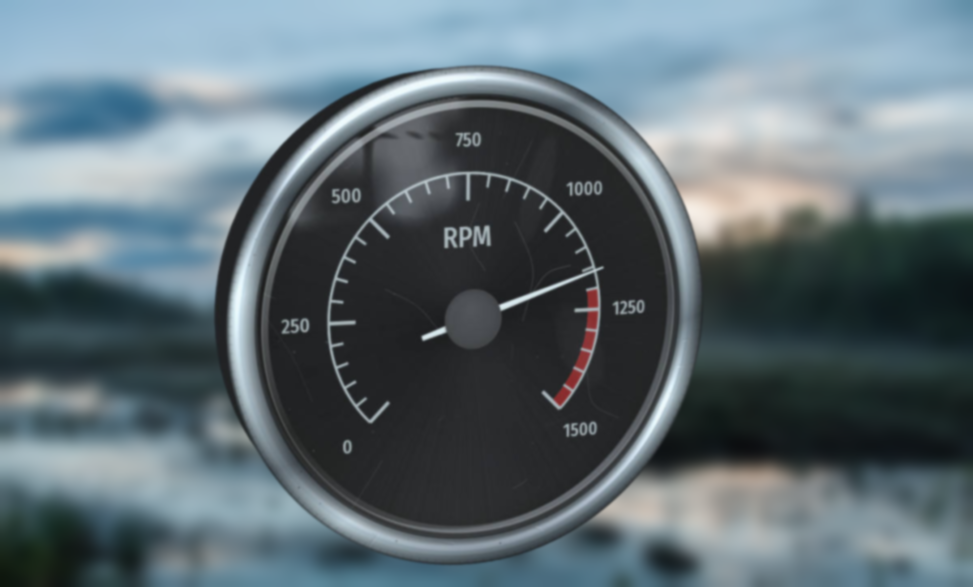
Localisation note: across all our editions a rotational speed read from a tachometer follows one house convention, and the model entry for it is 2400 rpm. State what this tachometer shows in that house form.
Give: 1150 rpm
